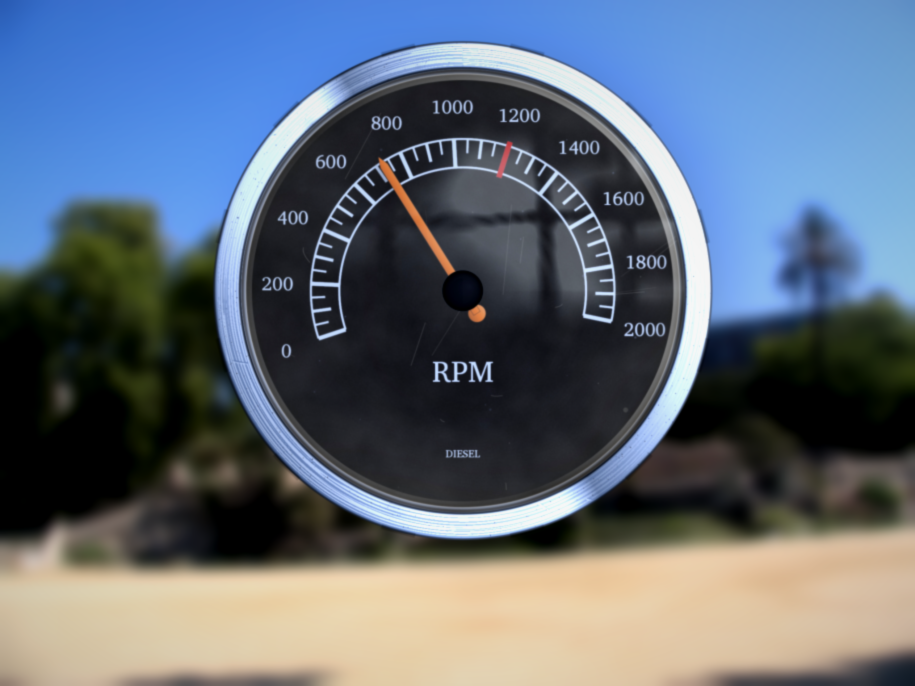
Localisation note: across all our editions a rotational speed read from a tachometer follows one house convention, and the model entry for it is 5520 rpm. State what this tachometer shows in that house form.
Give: 725 rpm
